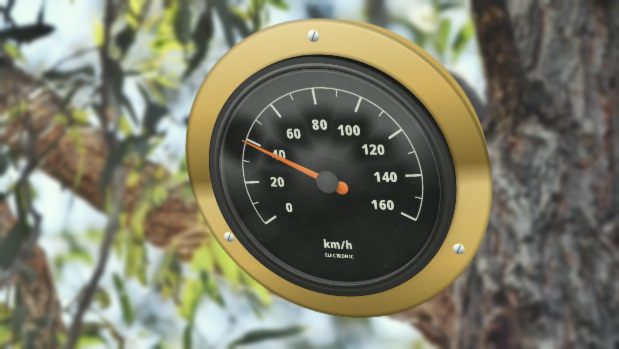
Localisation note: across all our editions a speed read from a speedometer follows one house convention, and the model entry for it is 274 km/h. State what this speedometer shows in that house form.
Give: 40 km/h
